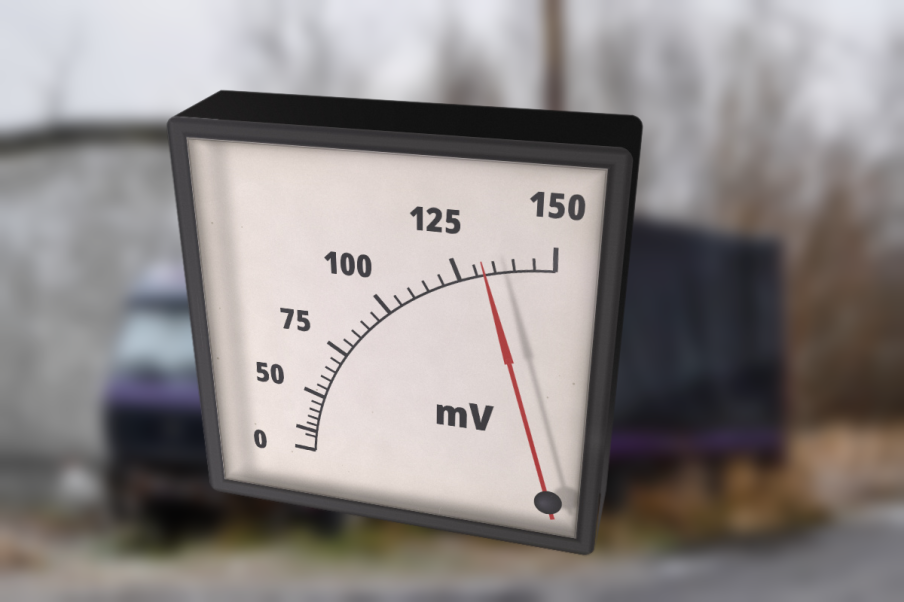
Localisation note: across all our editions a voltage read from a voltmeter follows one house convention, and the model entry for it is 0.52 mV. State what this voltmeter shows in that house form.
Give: 132.5 mV
